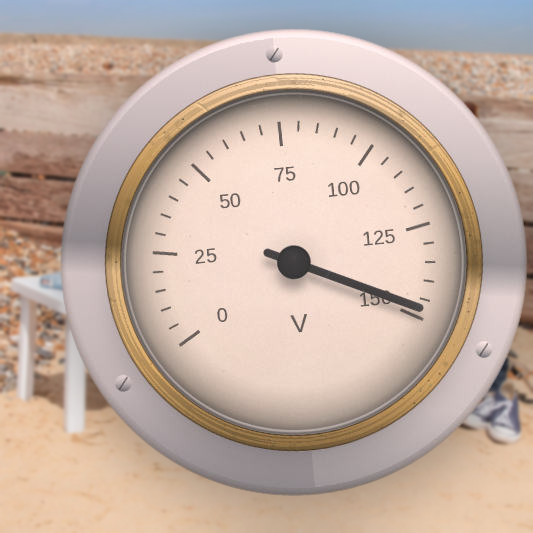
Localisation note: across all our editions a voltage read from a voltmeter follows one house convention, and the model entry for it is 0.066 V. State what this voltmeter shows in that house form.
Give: 147.5 V
